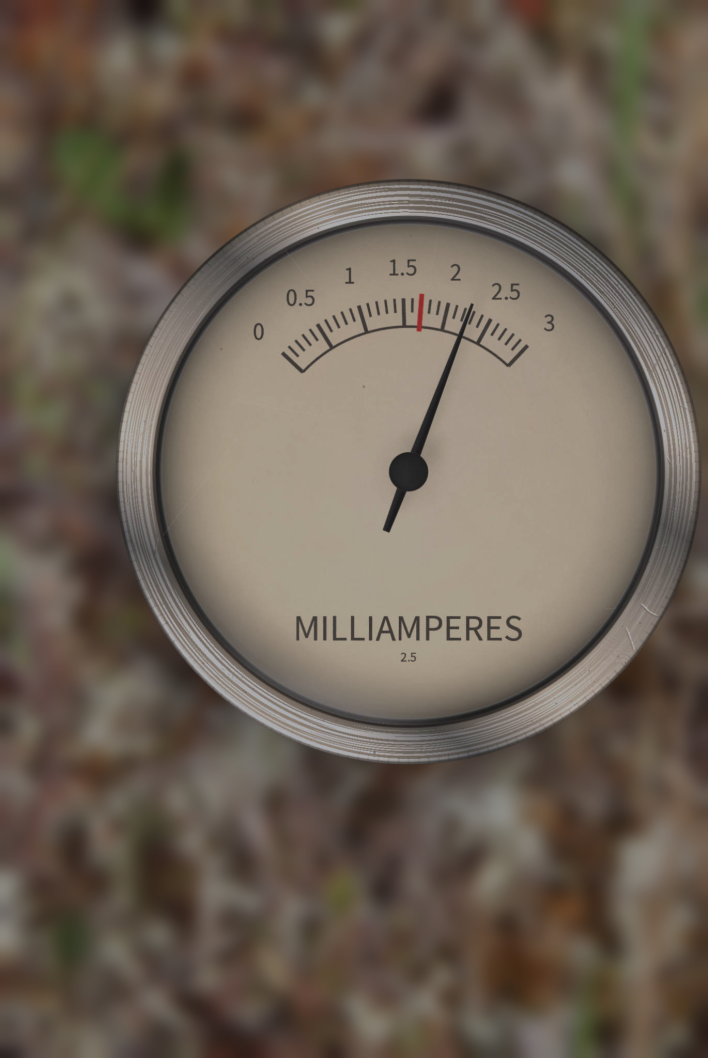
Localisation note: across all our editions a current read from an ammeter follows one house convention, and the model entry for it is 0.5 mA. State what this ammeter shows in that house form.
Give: 2.25 mA
